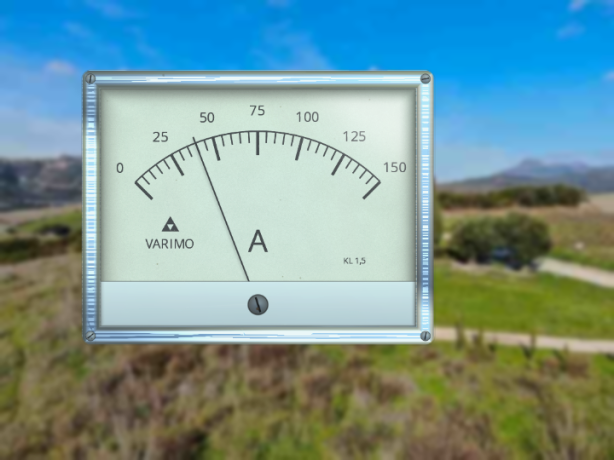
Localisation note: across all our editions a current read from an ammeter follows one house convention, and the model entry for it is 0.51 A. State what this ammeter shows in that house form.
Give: 40 A
